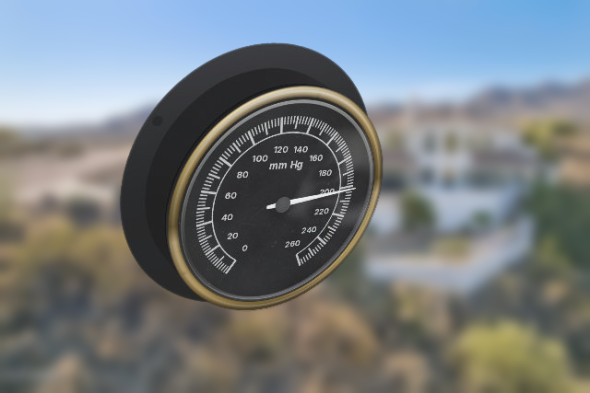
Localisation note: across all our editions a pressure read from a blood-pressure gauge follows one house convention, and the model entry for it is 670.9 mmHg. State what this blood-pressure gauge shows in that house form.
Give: 200 mmHg
